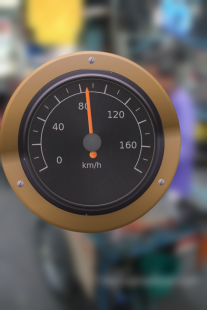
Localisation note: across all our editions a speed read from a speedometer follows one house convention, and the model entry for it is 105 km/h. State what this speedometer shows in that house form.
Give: 85 km/h
